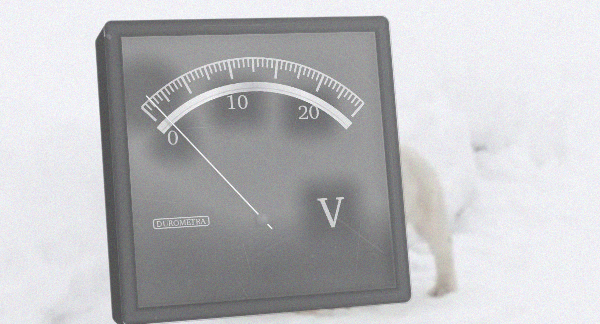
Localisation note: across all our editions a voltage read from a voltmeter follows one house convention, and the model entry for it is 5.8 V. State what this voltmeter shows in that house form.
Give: 1 V
